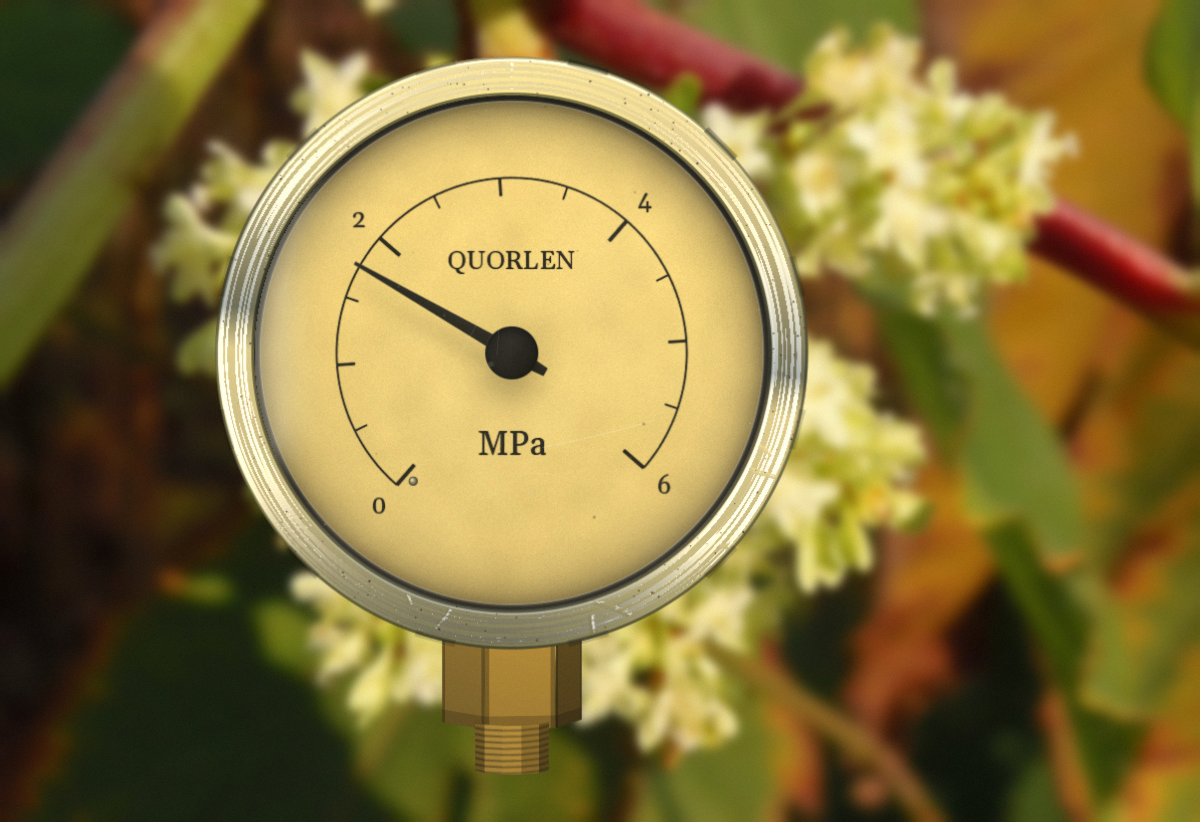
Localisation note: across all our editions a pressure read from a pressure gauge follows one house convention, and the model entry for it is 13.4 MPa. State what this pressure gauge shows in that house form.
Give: 1.75 MPa
